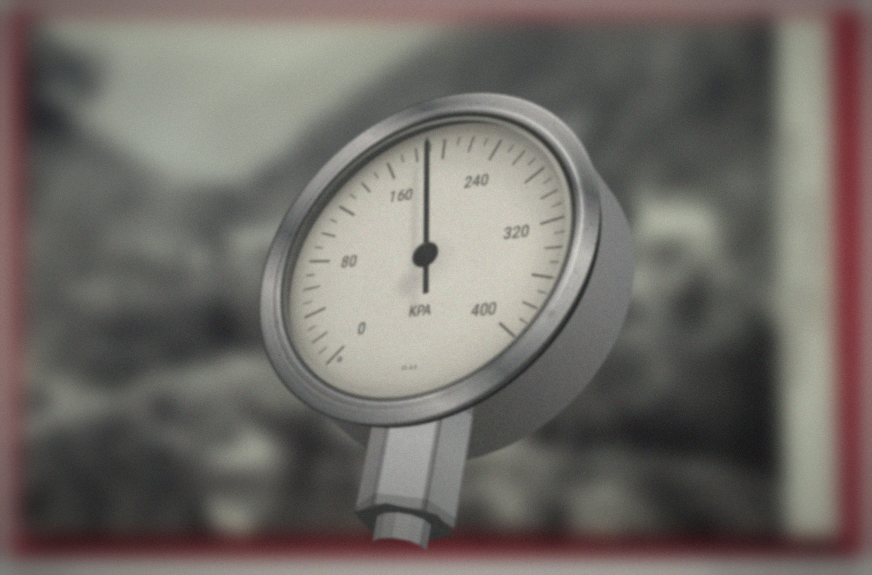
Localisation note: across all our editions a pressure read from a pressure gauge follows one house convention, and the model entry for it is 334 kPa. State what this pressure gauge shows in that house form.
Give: 190 kPa
